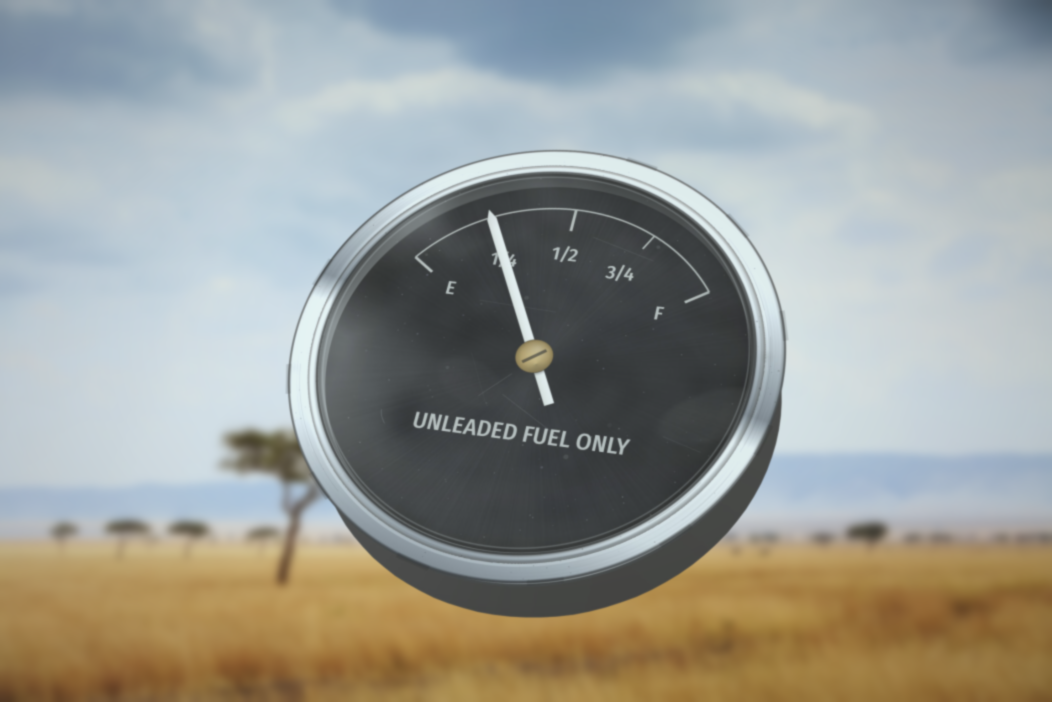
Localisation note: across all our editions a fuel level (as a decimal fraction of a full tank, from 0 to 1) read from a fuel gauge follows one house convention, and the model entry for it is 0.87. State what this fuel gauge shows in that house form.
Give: 0.25
